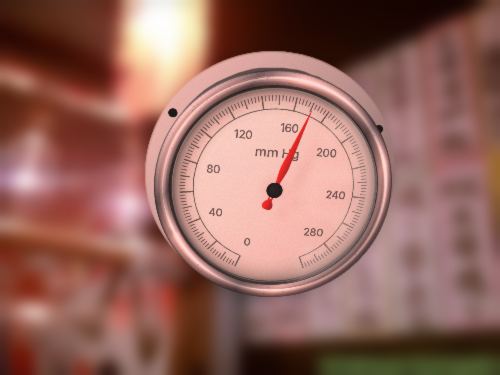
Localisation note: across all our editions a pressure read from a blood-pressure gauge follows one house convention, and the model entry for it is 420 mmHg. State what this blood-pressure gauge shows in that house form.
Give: 170 mmHg
